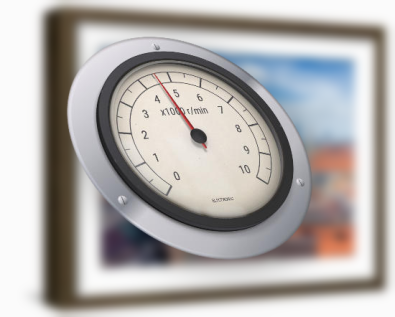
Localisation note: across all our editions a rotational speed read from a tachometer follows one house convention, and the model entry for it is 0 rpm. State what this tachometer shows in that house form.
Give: 4500 rpm
